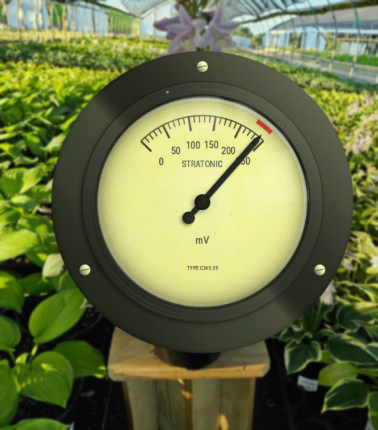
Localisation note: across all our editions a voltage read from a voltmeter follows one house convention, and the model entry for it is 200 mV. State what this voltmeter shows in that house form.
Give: 240 mV
